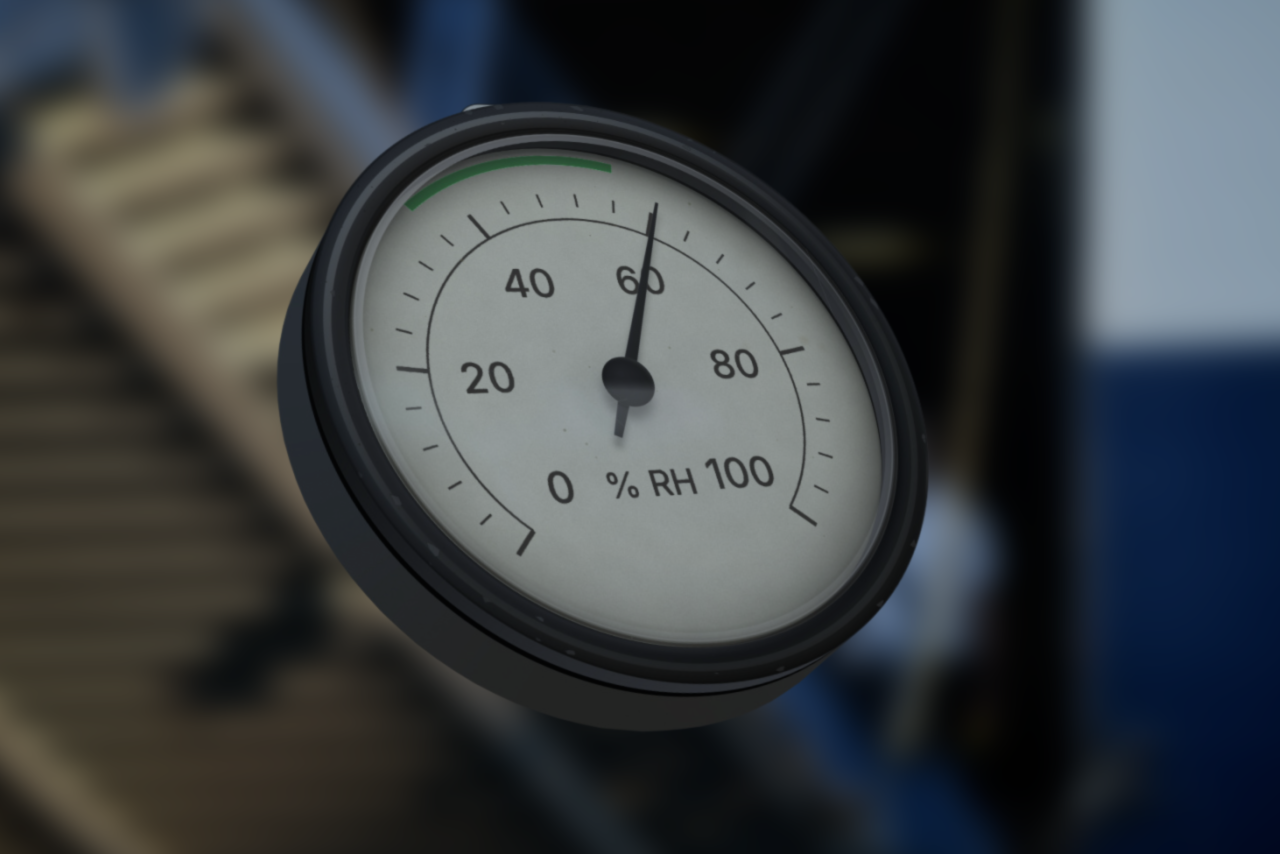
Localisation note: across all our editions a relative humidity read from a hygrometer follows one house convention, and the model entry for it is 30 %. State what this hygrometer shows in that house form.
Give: 60 %
